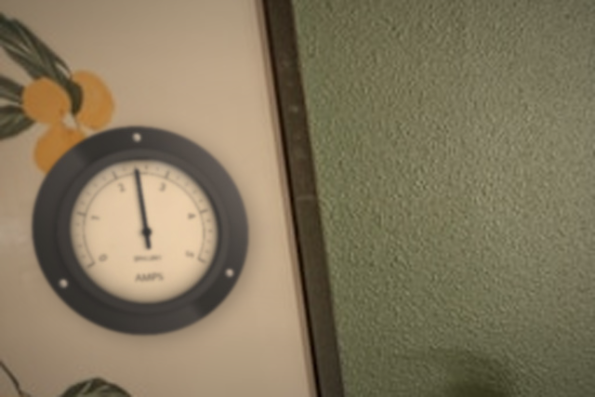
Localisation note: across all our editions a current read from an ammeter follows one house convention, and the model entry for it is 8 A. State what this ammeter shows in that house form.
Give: 2.4 A
